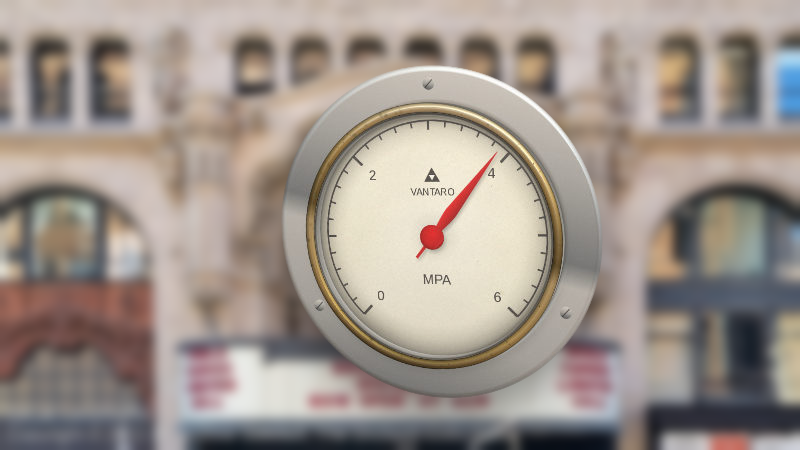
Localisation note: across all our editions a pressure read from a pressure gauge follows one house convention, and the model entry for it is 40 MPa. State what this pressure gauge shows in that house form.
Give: 3.9 MPa
